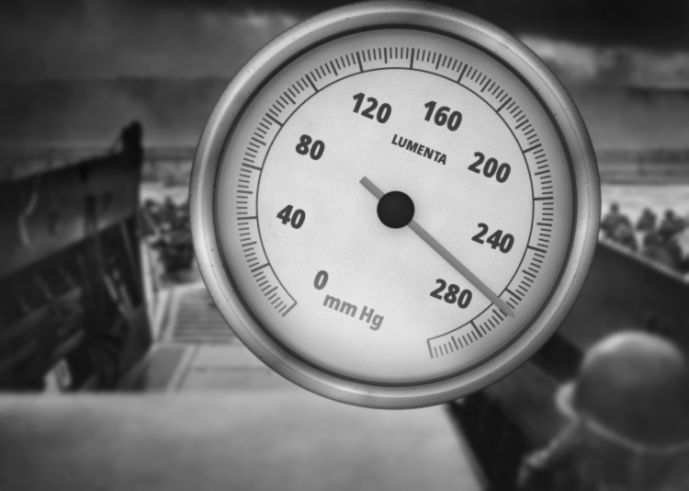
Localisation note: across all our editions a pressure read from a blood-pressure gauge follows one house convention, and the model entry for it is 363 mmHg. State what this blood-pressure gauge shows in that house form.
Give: 266 mmHg
